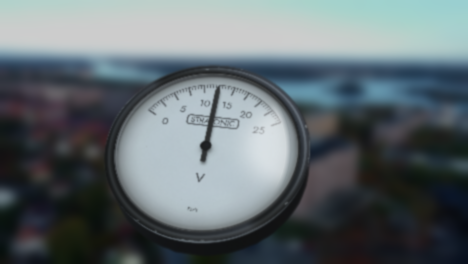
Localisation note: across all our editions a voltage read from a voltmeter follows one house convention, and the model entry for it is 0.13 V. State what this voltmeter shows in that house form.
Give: 12.5 V
